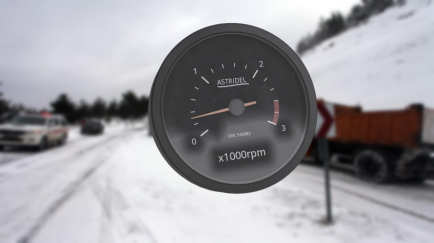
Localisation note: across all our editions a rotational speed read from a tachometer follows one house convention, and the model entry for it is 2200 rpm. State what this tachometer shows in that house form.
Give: 300 rpm
